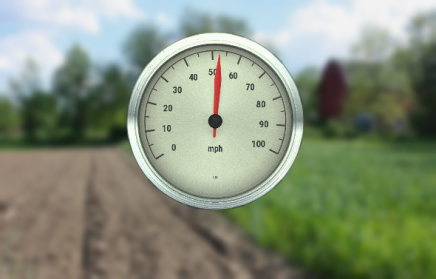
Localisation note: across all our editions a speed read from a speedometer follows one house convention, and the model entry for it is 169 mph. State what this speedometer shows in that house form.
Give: 52.5 mph
